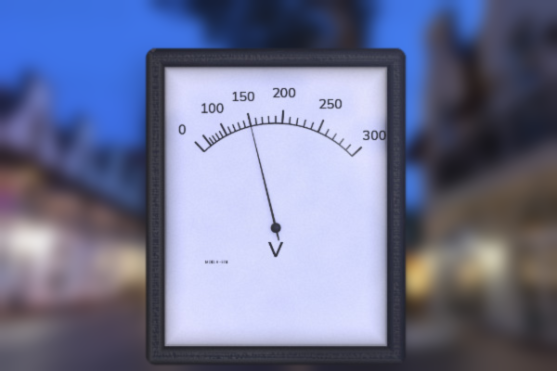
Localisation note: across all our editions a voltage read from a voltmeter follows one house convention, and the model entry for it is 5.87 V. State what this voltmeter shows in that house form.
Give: 150 V
